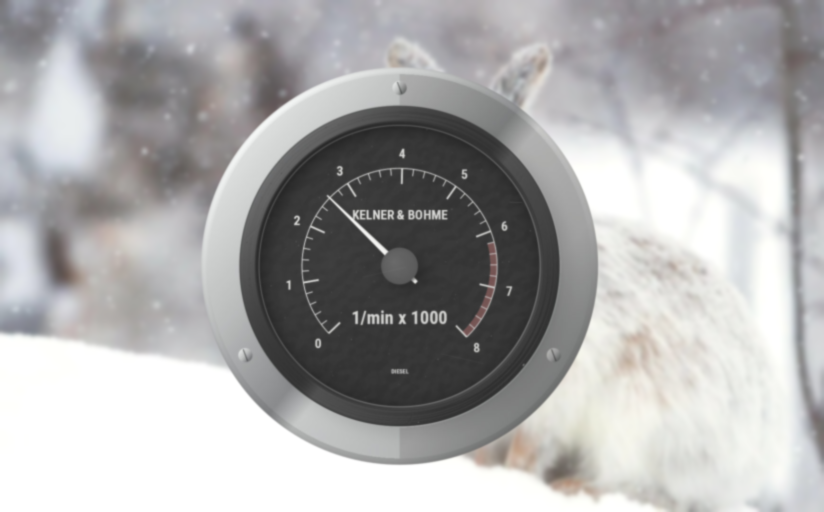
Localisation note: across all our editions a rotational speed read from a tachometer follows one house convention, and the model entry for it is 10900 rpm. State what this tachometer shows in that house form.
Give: 2600 rpm
